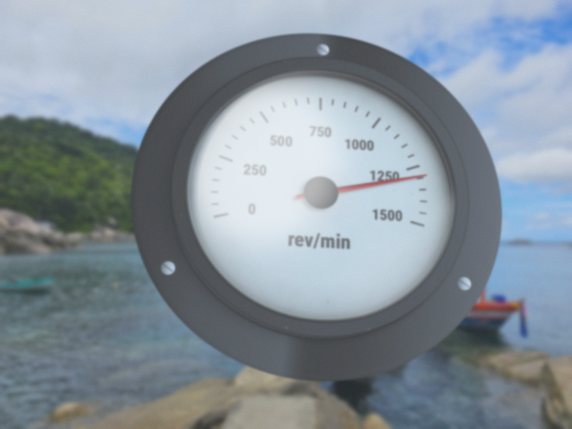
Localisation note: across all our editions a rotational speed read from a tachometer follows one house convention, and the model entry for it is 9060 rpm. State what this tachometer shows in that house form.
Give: 1300 rpm
